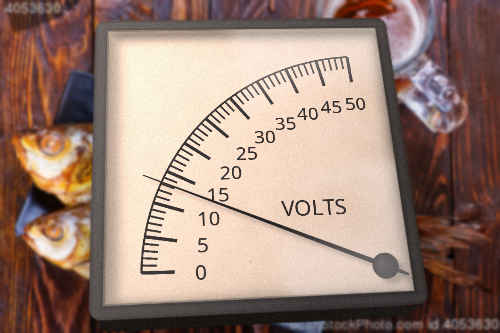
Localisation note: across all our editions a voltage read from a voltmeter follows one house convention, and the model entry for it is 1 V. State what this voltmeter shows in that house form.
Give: 13 V
